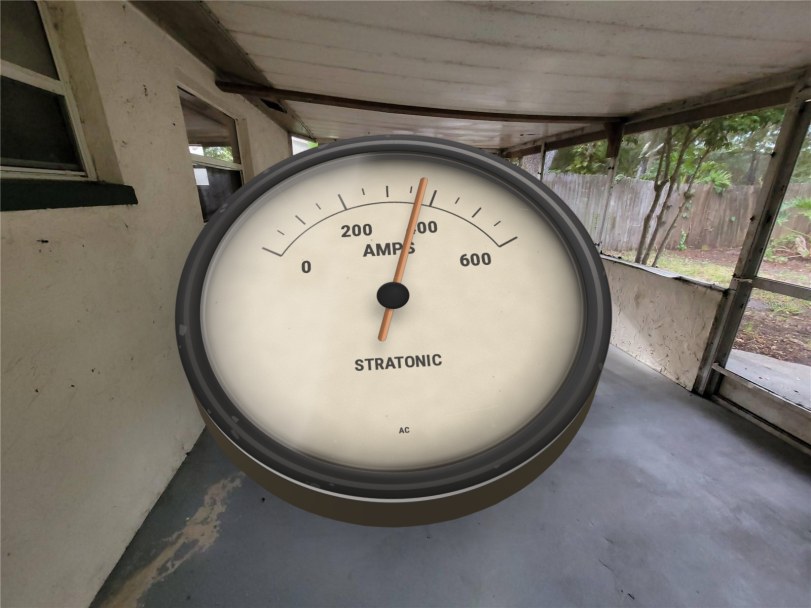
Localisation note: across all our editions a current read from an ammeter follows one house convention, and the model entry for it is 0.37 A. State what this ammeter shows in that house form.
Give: 375 A
